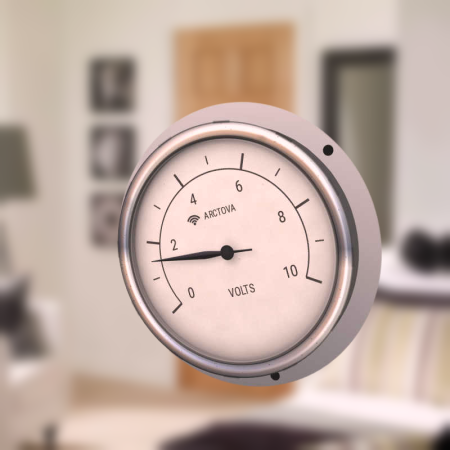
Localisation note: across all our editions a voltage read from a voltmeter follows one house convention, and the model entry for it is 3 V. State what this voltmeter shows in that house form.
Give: 1.5 V
